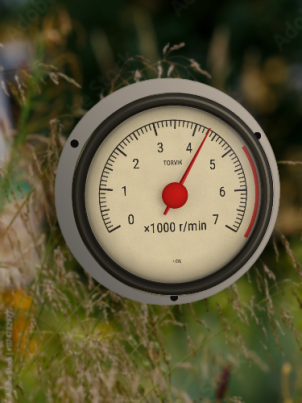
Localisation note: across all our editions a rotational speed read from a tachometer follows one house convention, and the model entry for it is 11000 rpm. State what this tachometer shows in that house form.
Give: 4300 rpm
